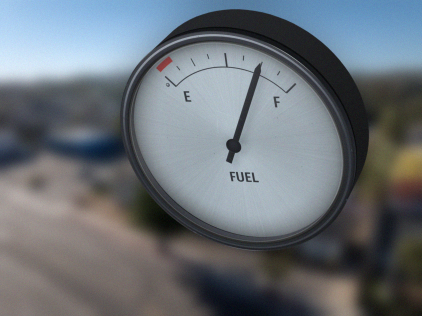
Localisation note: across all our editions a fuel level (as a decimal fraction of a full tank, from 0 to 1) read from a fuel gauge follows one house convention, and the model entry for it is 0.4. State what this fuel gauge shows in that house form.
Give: 0.75
